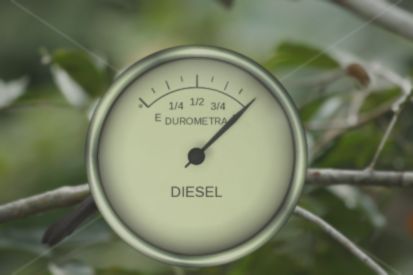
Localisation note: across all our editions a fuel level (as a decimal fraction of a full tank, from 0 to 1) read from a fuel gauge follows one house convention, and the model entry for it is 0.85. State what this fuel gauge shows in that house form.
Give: 1
